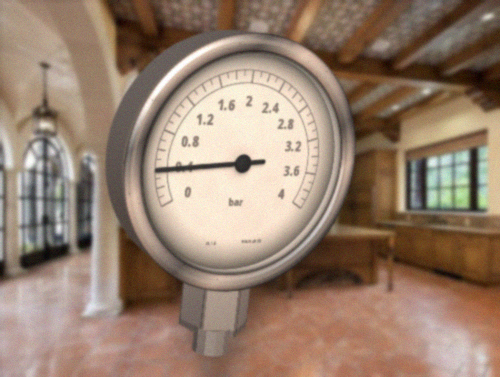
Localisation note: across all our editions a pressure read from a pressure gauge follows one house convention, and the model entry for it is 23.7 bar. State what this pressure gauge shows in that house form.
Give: 0.4 bar
